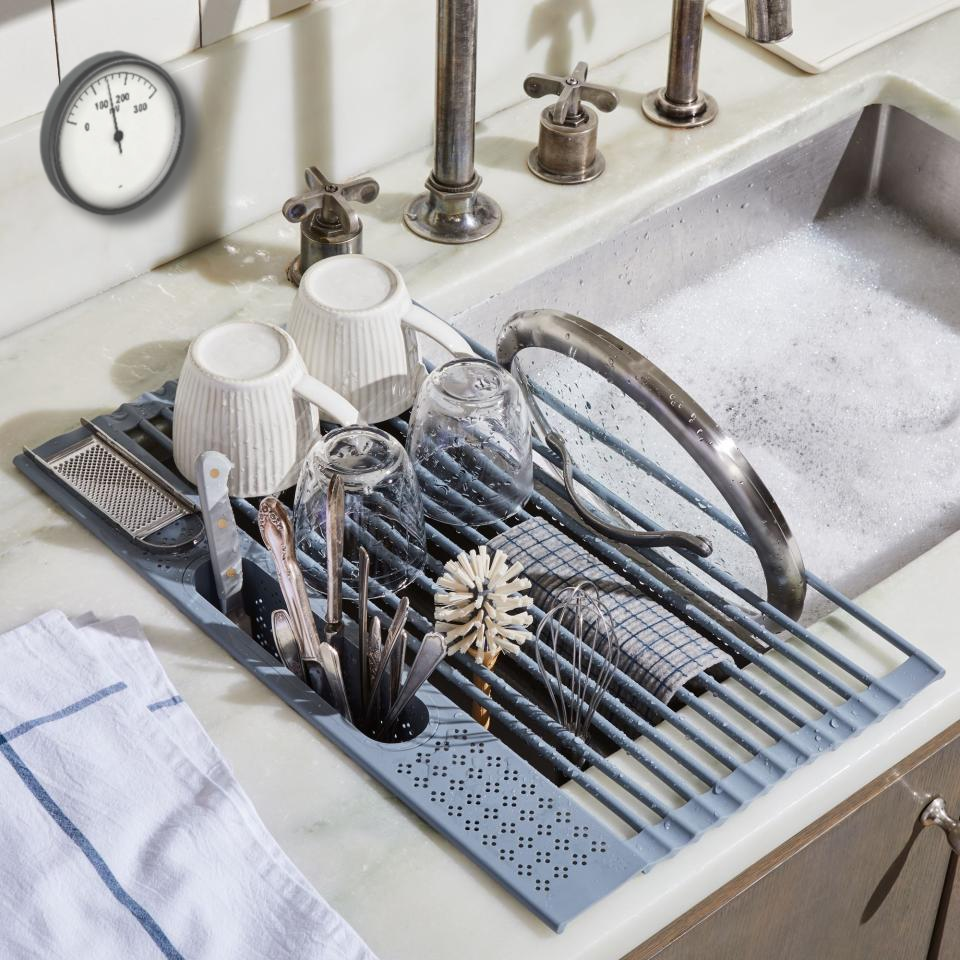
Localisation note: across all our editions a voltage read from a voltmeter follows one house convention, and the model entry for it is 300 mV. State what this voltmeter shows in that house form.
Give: 140 mV
